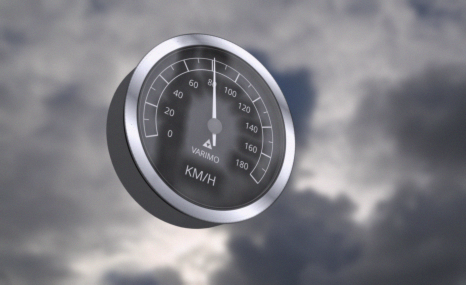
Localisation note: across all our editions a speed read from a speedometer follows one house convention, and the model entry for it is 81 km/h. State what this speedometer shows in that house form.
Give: 80 km/h
